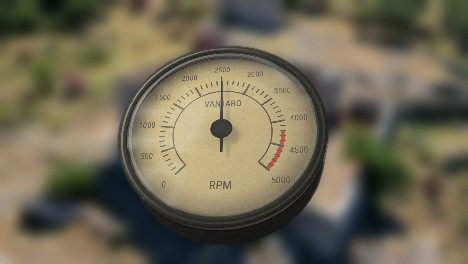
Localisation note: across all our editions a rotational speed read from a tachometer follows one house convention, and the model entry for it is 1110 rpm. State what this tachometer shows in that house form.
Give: 2500 rpm
